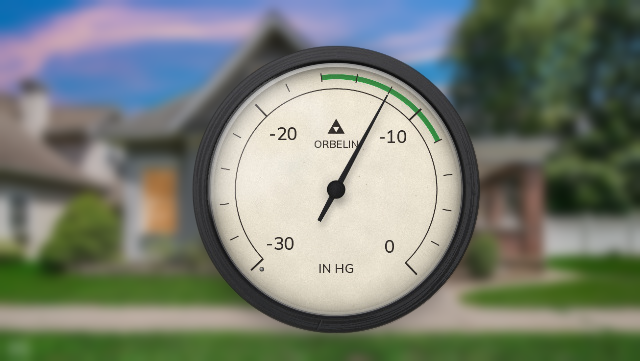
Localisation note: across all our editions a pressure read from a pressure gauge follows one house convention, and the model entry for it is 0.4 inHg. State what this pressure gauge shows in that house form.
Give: -12 inHg
